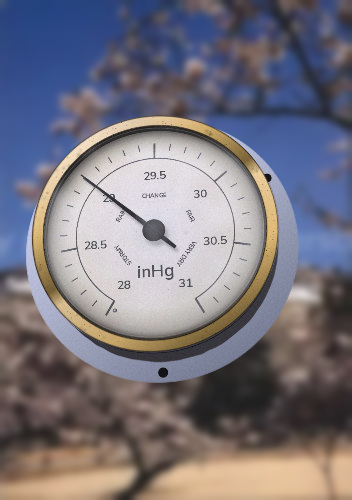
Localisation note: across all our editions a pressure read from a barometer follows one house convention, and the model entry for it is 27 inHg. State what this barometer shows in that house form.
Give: 29 inHg
